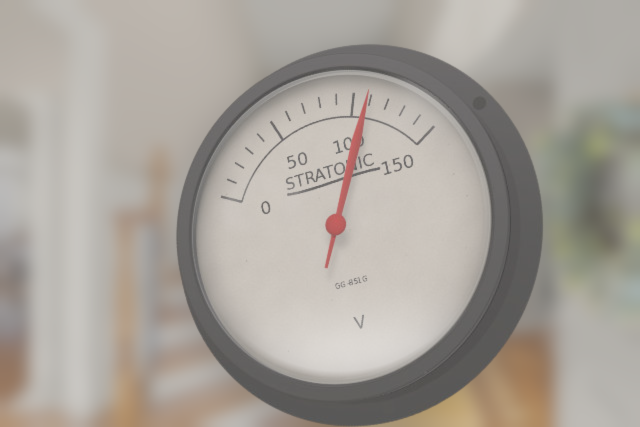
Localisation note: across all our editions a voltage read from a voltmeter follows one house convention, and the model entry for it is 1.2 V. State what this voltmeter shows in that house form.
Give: 110 V
